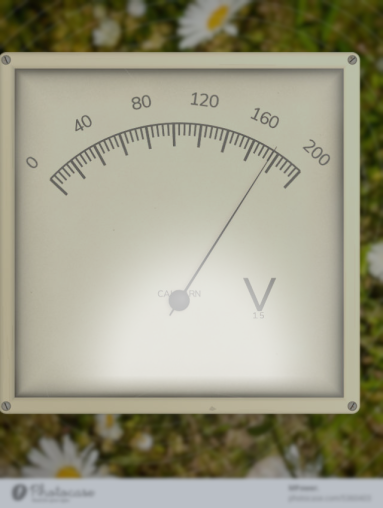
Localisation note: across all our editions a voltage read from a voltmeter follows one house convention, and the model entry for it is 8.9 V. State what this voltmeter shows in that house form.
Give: 176 V
